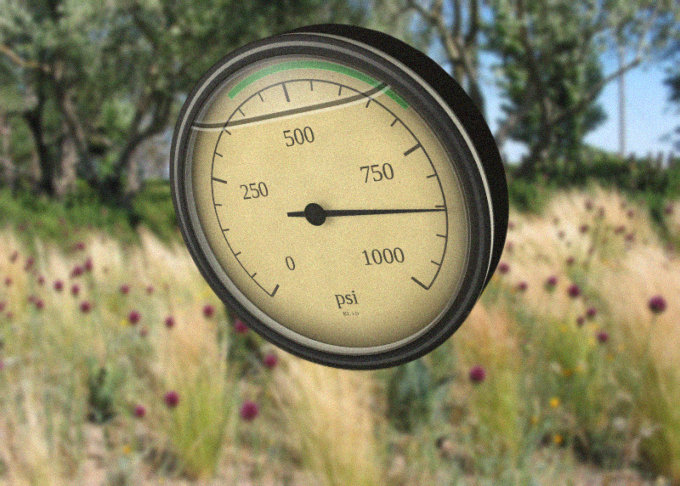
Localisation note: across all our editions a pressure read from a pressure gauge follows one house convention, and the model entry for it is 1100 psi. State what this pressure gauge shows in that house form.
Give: 850 psi
